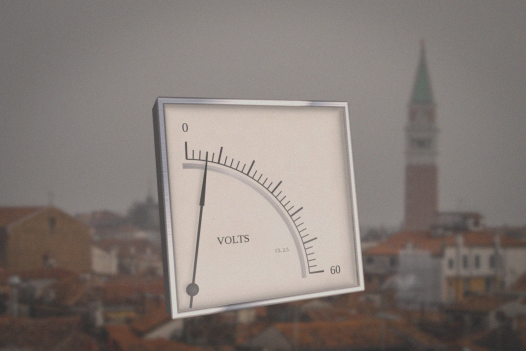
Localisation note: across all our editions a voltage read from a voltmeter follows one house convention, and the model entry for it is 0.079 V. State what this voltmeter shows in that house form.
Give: 6 V
